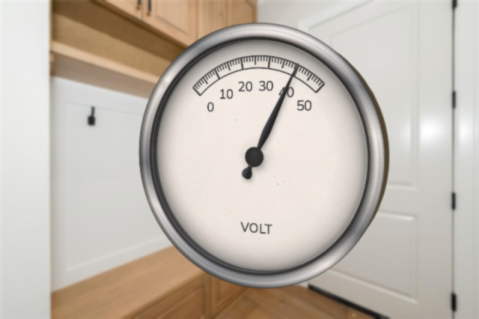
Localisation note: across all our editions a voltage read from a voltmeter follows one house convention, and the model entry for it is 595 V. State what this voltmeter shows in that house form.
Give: 40 V
